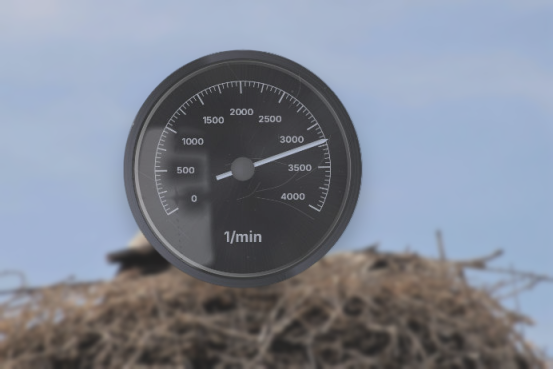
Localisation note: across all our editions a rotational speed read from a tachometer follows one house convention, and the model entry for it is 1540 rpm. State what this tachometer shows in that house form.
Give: 3200 rpm
